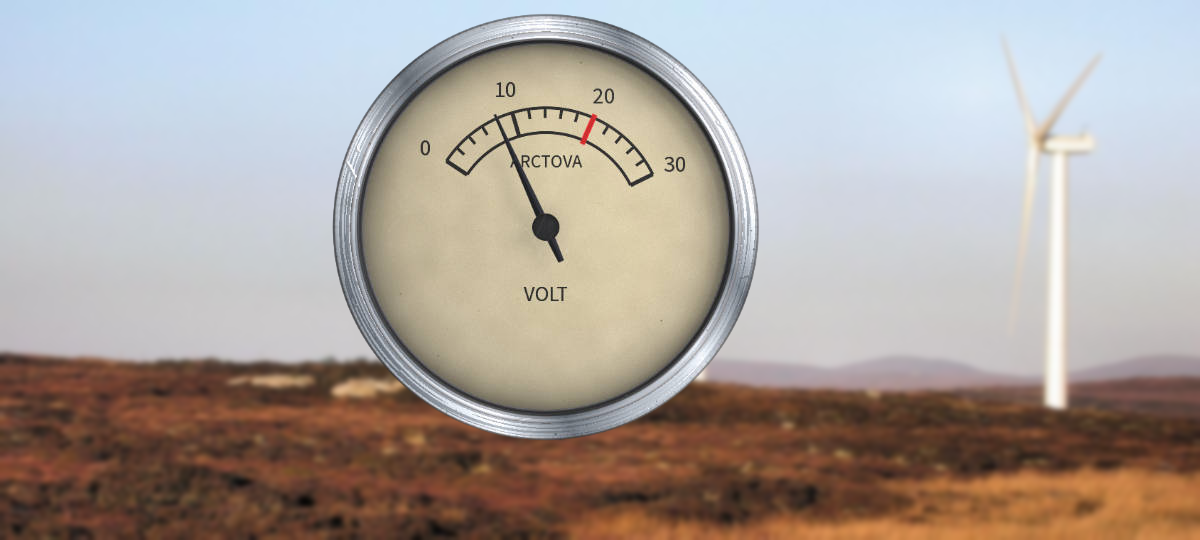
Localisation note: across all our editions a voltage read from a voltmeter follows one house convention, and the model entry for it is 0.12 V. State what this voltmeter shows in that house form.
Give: 8 V
